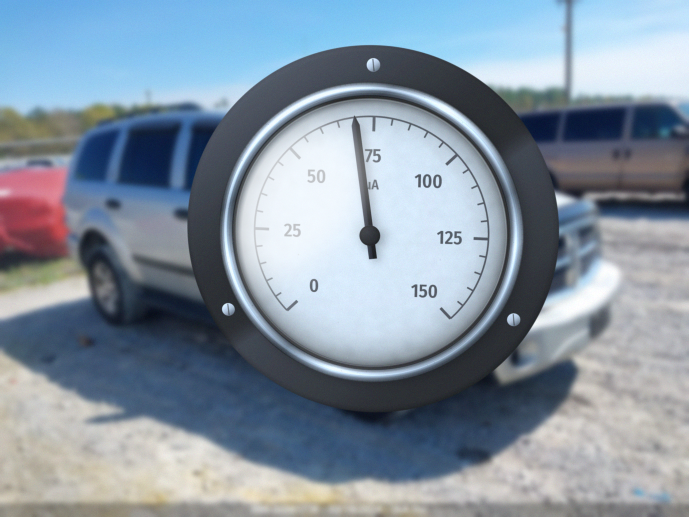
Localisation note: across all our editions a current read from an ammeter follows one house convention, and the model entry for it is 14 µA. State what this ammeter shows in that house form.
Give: 70 µA
